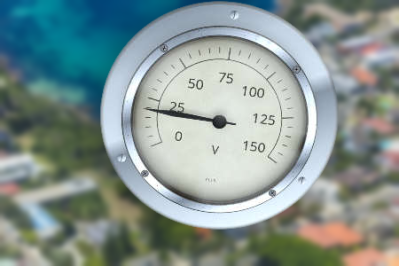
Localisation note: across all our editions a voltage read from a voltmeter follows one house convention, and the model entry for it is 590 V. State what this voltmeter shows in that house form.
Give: 20 V
